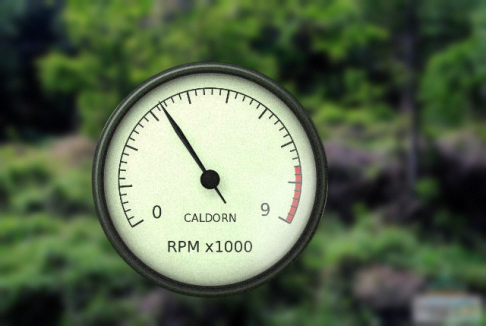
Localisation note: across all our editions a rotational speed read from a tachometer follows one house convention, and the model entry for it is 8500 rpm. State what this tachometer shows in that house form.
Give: 3300 rpm
